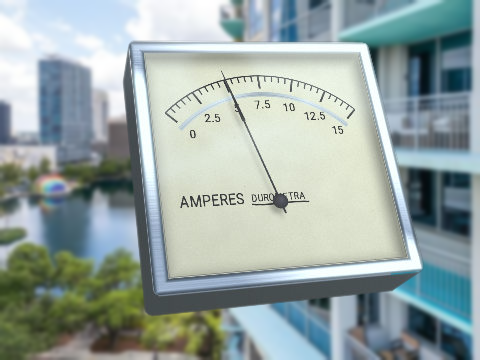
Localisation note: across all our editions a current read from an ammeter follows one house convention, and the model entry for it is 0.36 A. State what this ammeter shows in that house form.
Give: 5 A
